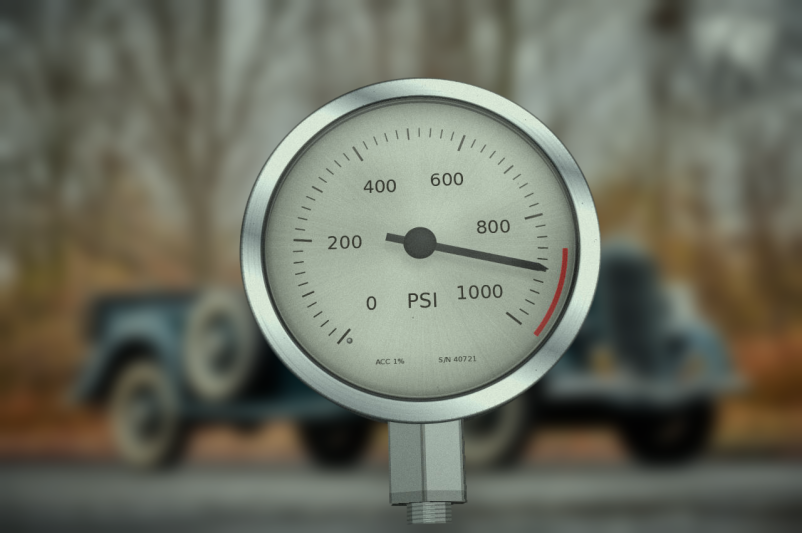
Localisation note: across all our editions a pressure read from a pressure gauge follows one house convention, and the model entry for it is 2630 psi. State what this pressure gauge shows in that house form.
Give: 900 psi
